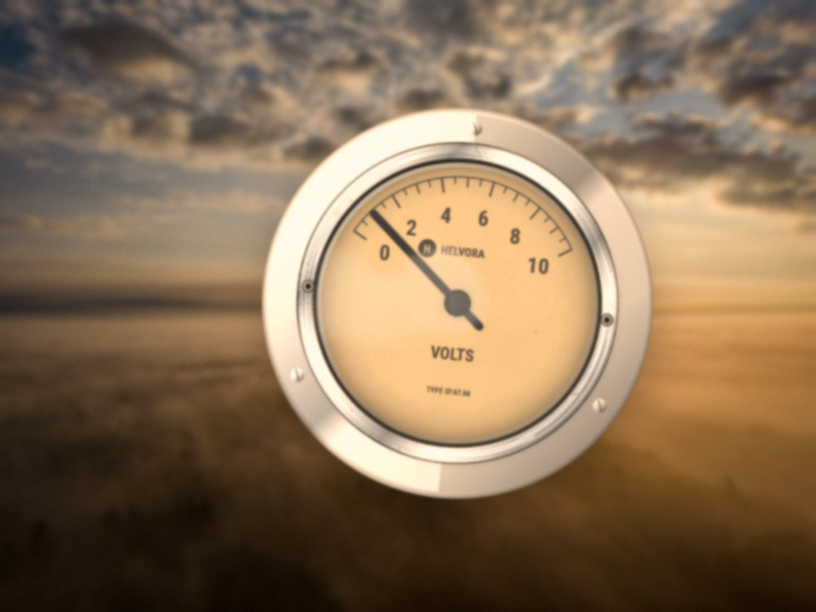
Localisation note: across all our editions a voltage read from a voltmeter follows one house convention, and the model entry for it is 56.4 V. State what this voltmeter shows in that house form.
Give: 1 V
